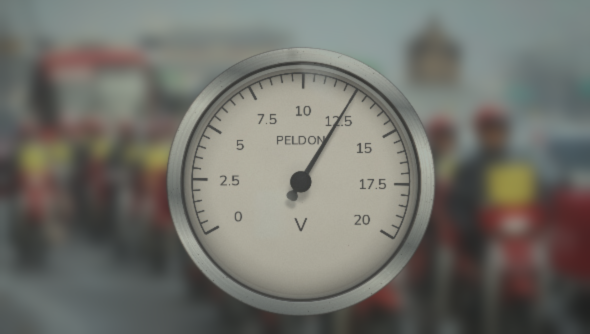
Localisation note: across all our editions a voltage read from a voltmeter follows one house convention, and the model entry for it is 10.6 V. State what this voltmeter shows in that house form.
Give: 12.5 V
